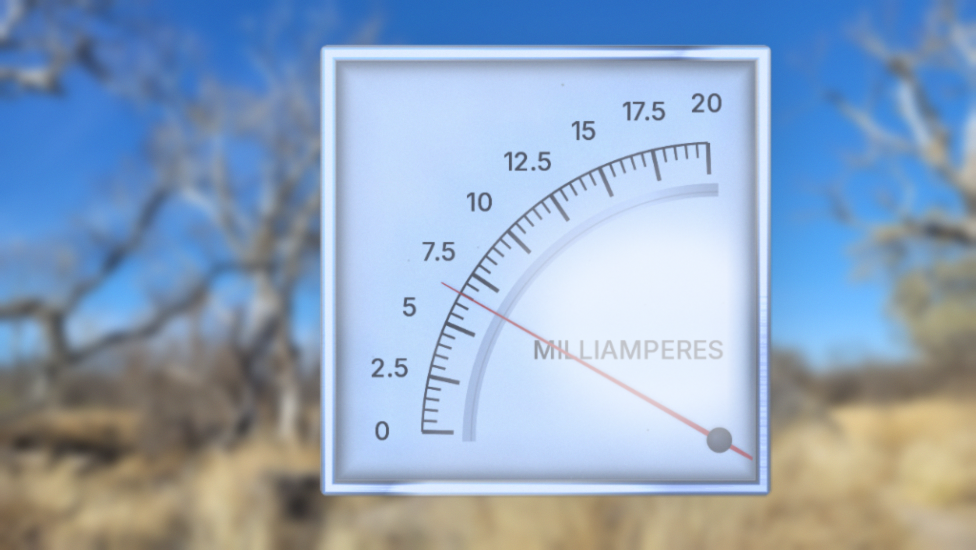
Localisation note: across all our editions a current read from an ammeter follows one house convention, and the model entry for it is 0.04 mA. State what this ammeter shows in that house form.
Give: 6.5 mA
